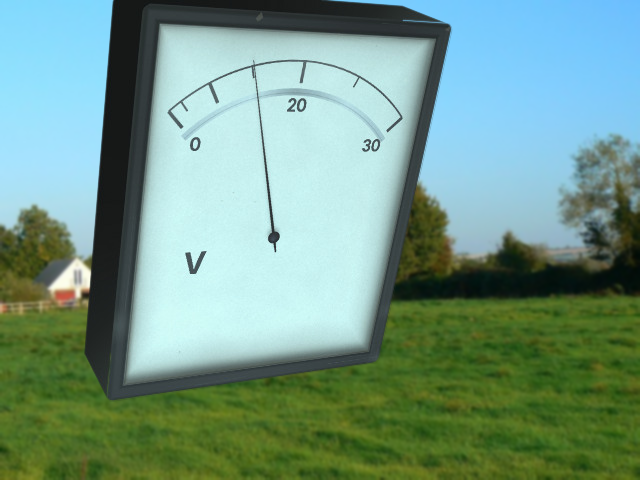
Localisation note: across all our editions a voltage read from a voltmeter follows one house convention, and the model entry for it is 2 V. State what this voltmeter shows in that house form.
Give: 15 V
